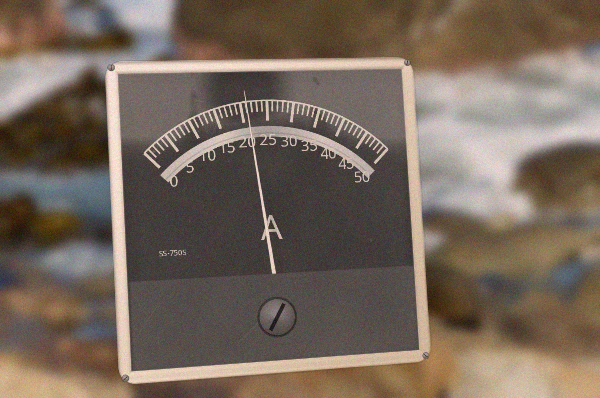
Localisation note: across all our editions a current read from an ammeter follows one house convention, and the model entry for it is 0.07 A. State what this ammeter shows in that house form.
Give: 21 A
